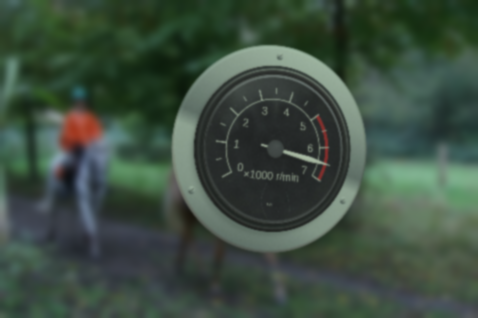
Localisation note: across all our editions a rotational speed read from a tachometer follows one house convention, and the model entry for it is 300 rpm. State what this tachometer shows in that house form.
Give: 6500 rpm
